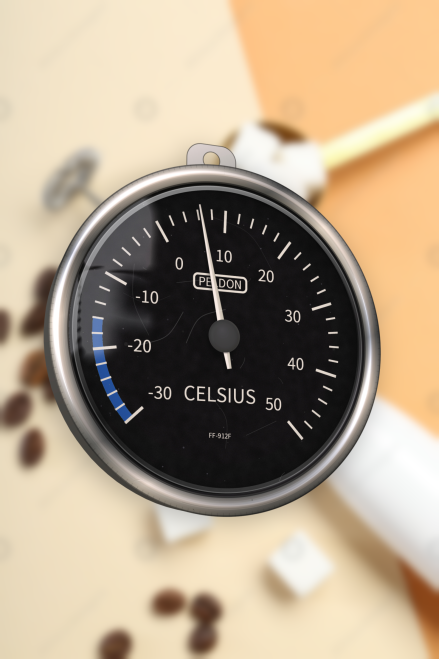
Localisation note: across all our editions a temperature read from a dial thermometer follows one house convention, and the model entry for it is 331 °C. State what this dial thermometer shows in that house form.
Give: 6 °C
